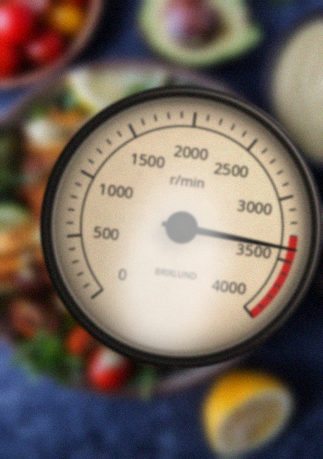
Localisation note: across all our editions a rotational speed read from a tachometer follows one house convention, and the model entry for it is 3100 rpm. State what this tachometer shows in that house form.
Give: 3400 rpm
